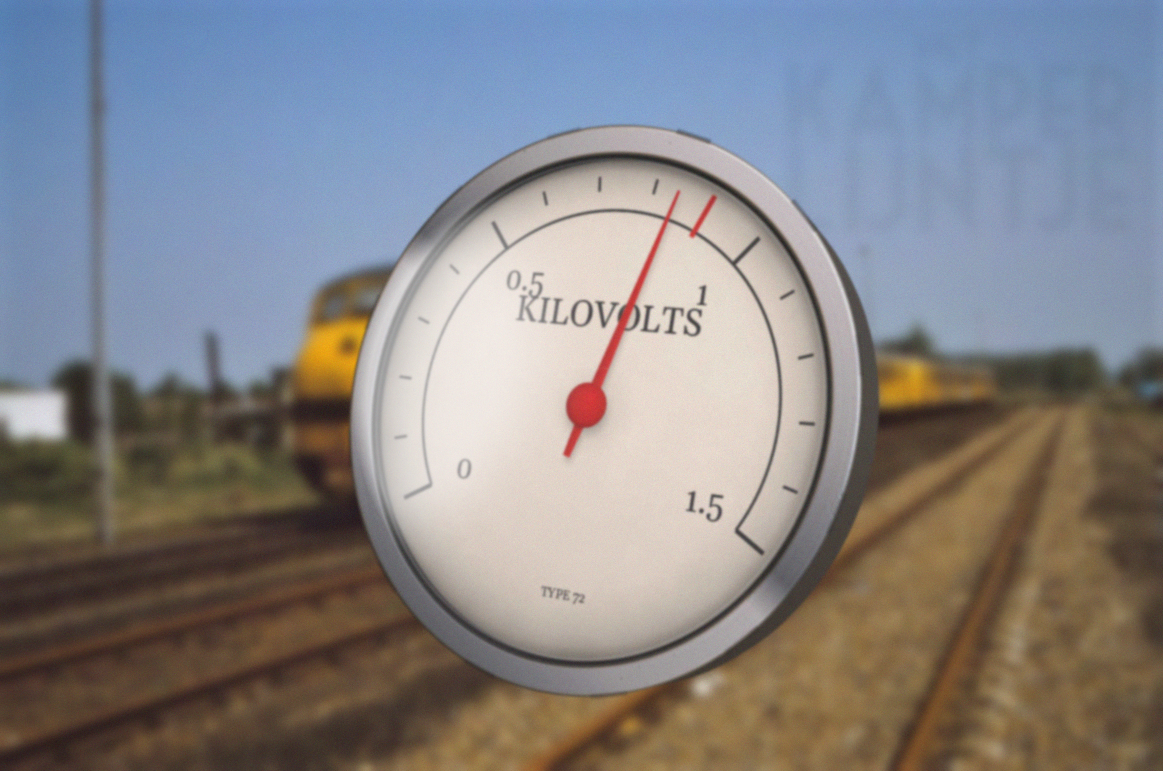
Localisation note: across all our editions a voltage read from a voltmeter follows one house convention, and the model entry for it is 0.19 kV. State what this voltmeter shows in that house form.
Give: 0.85 kV
